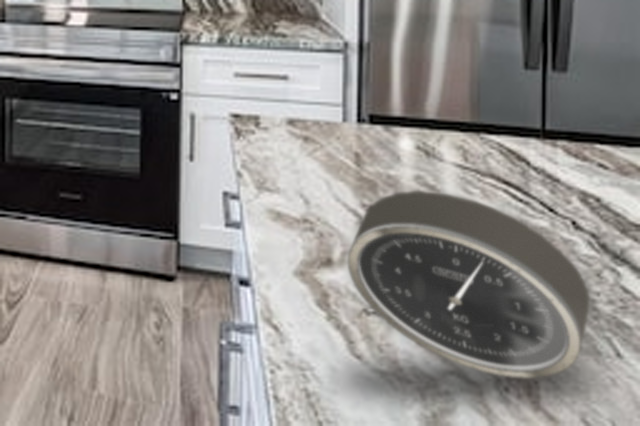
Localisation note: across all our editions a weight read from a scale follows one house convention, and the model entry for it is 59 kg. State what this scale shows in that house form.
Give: 0.25 kg
